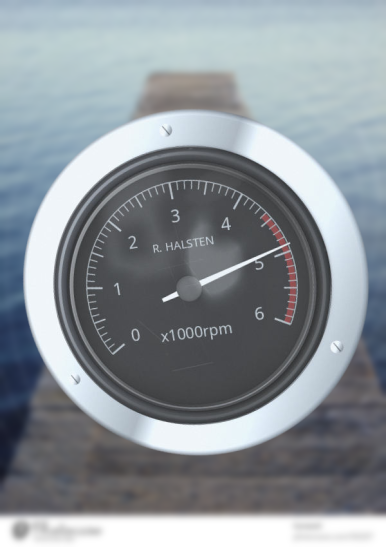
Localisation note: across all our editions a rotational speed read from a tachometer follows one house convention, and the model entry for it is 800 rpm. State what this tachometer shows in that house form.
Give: 4900 rpm
